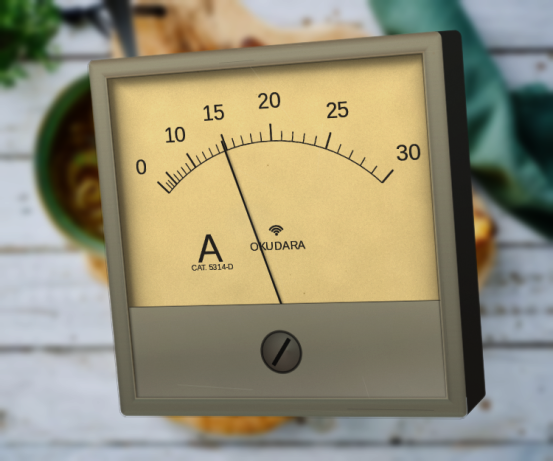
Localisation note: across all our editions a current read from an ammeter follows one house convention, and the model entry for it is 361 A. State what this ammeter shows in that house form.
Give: 15 A
